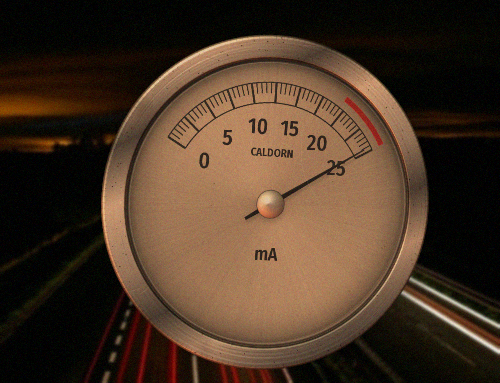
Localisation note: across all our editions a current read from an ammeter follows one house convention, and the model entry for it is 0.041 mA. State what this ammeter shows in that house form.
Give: 24.5 mA
